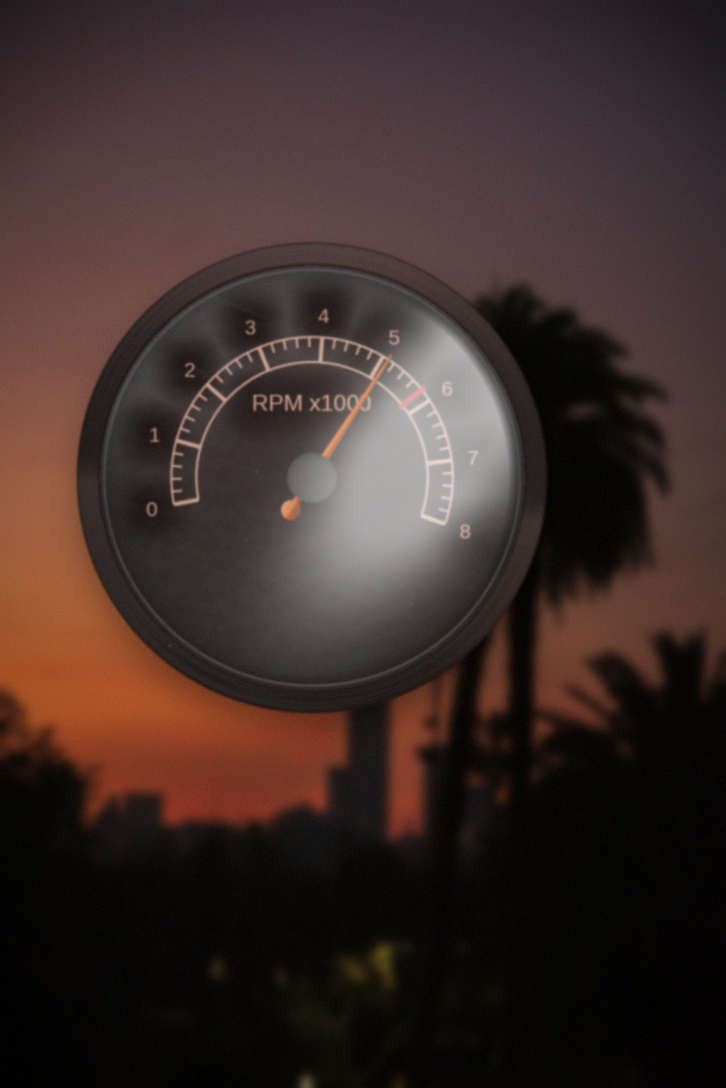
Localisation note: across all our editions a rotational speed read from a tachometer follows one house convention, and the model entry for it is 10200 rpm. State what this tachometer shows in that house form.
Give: 5100 rpm
